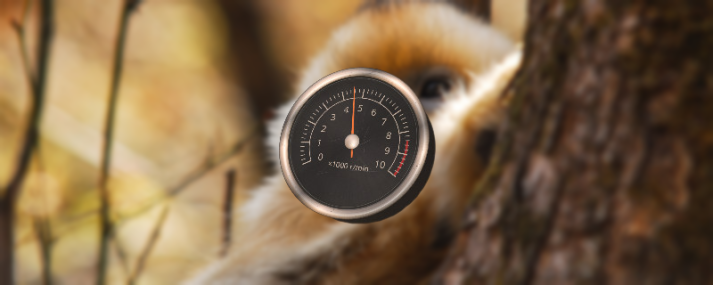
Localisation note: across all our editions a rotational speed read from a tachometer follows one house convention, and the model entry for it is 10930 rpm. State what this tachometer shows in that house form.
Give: 4600 rpm
